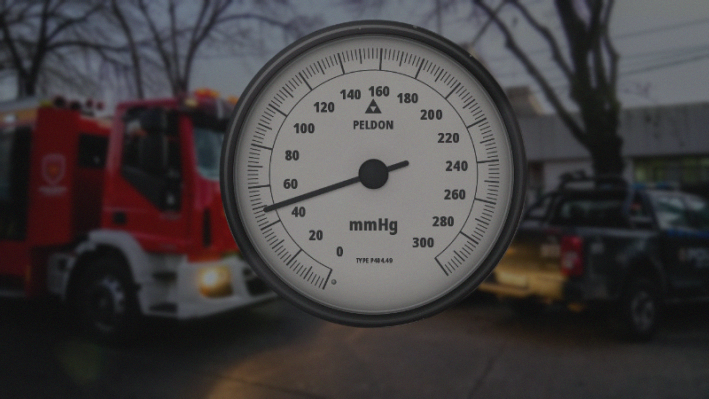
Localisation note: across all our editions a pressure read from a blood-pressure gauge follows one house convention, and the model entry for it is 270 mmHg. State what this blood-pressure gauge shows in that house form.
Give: 48 mmHg
